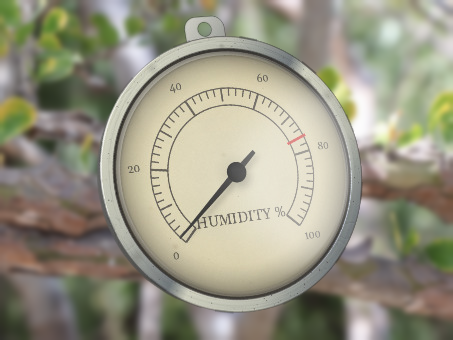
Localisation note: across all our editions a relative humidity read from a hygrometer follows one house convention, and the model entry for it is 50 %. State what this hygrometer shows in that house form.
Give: 2 %
